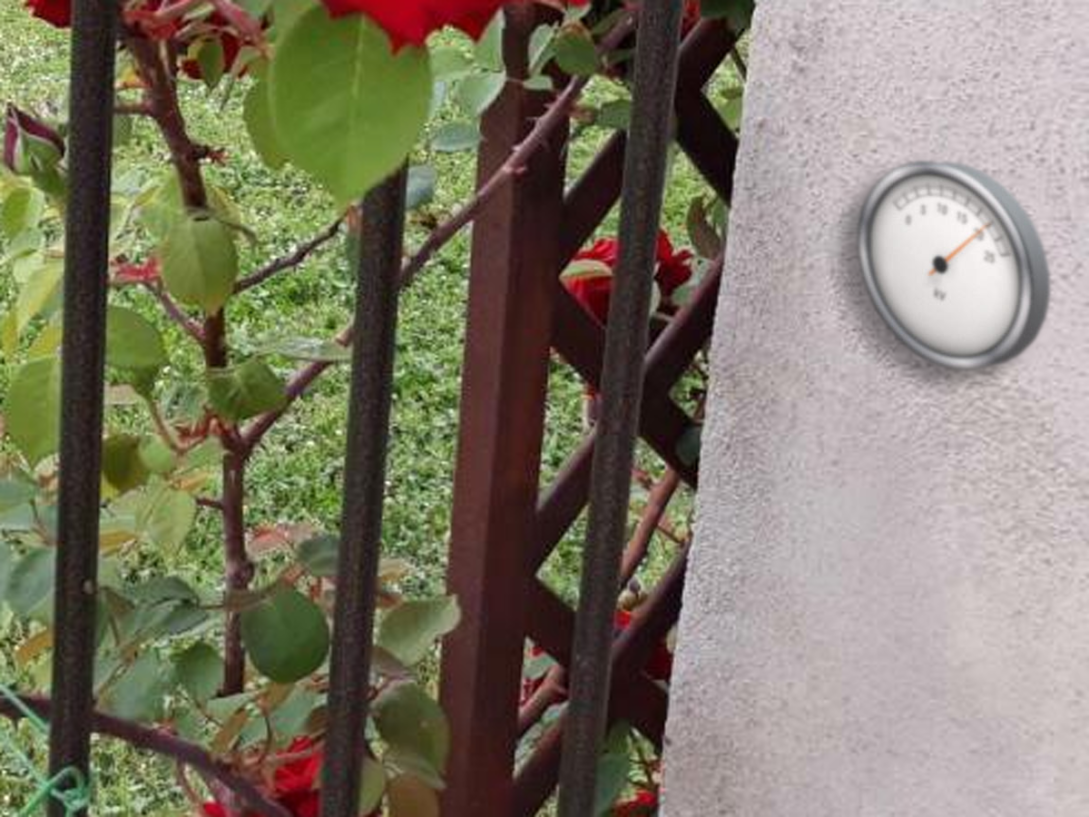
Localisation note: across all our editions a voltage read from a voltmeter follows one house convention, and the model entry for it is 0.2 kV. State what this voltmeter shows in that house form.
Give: 20 kV
